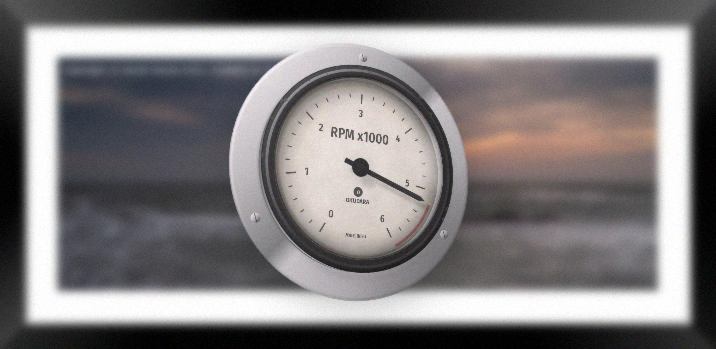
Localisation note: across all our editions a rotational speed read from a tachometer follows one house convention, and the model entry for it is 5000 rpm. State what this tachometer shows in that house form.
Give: 5200 rpm
